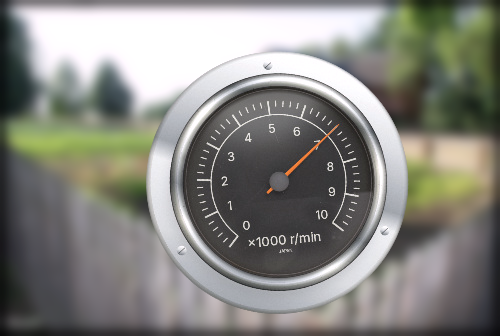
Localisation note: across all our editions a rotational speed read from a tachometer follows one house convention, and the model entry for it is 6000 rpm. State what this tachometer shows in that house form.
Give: 7000 rpm
